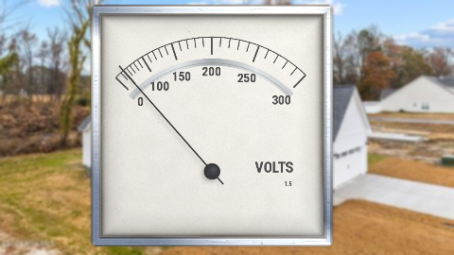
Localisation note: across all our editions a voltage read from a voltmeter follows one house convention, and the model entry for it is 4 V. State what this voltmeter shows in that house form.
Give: 50 V
